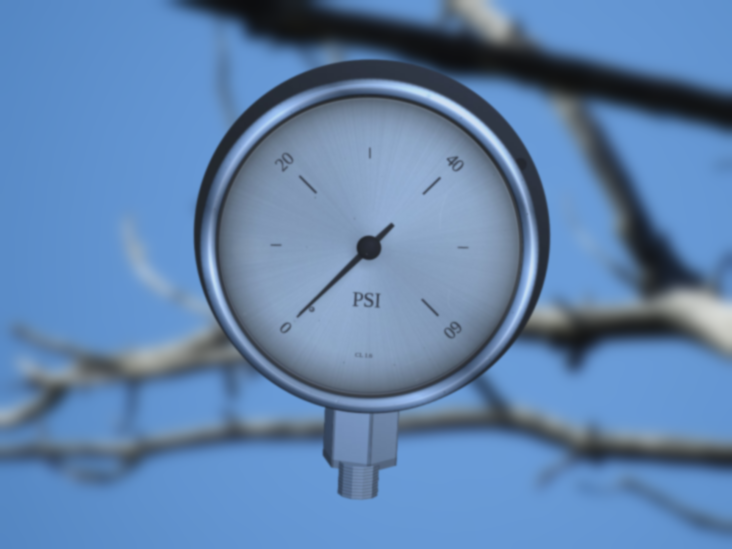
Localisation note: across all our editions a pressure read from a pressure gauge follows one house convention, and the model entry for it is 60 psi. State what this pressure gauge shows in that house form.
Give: 0 psi
